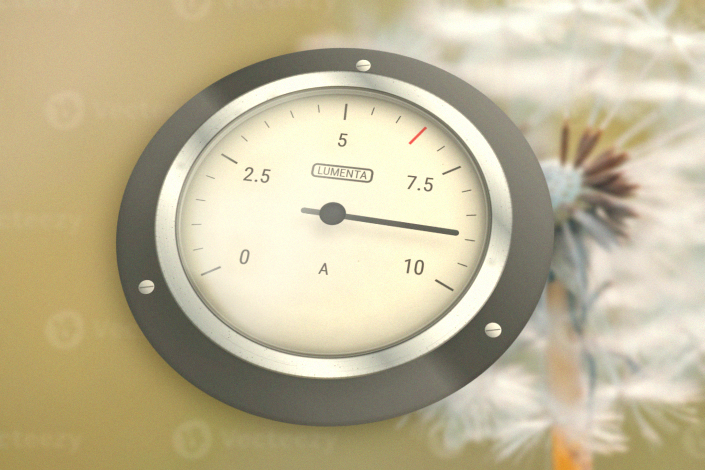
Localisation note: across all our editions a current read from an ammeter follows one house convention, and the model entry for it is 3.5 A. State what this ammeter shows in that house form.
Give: 9 A
